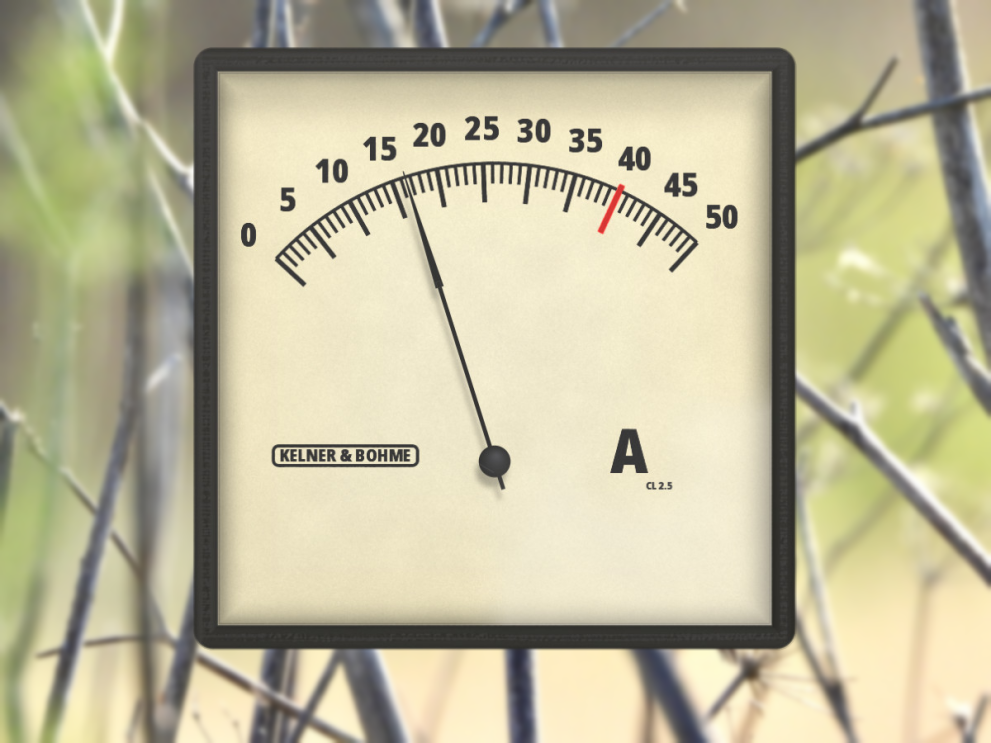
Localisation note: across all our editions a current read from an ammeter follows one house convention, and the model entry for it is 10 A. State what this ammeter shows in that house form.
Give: 16.5 A
